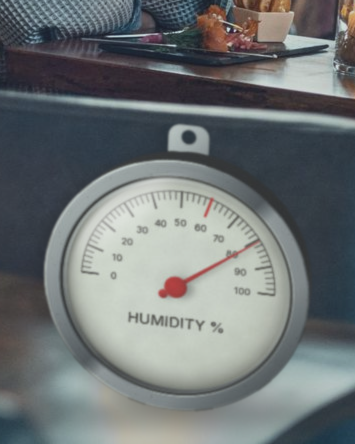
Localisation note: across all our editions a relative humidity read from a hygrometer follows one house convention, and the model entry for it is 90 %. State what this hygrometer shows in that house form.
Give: 80 %
